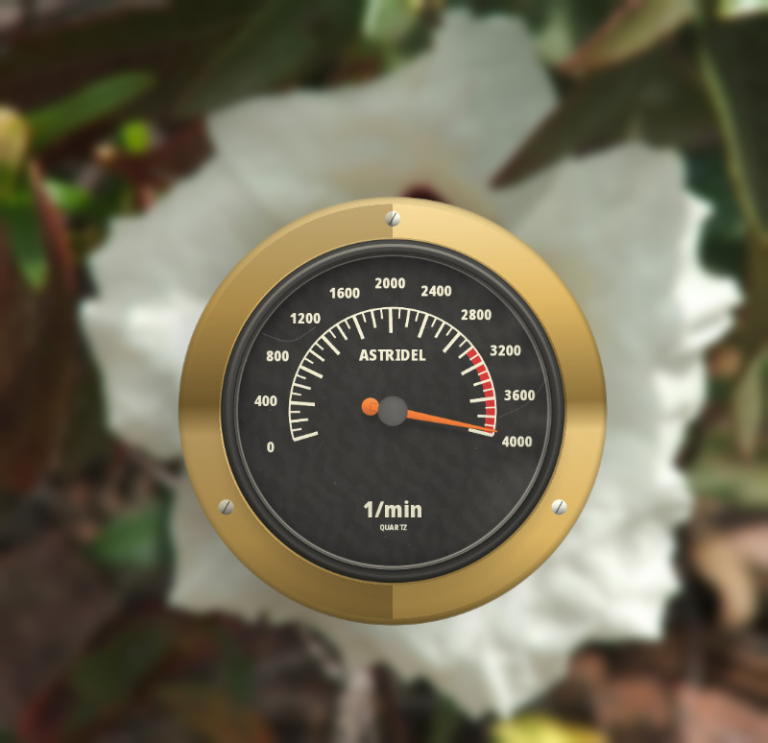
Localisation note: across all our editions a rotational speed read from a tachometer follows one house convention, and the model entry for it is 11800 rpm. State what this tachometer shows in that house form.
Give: 3950 rpm
